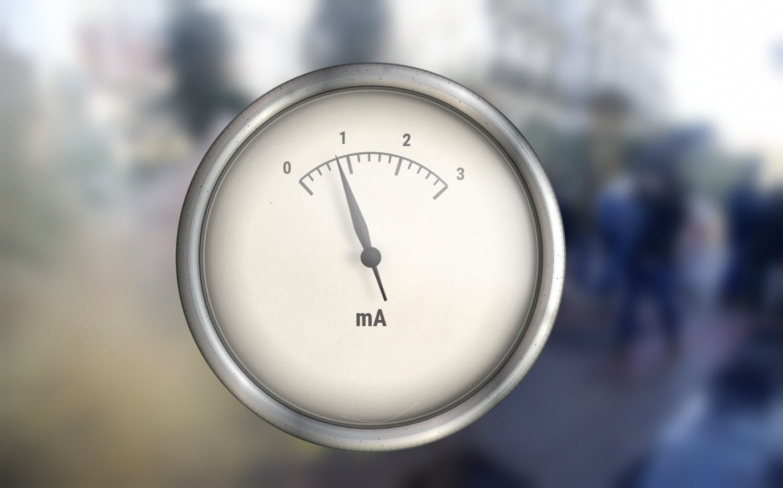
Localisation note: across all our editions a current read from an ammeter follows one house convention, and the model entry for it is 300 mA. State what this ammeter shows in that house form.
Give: 0.8 mA
